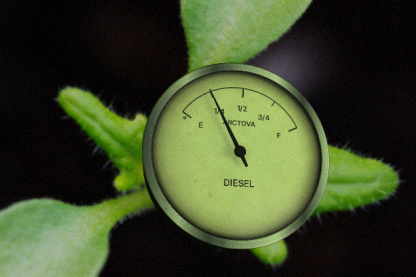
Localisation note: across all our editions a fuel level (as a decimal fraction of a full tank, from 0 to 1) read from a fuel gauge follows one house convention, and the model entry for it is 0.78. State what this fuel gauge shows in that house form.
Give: 0.25
